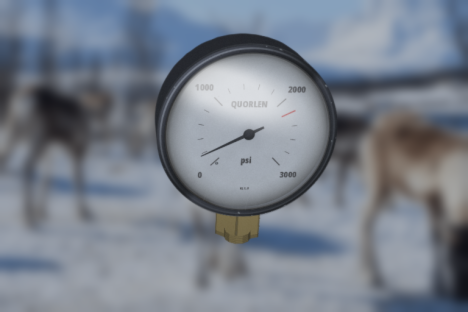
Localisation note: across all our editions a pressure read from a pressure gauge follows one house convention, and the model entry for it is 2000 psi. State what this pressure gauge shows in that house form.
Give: 200 psi
